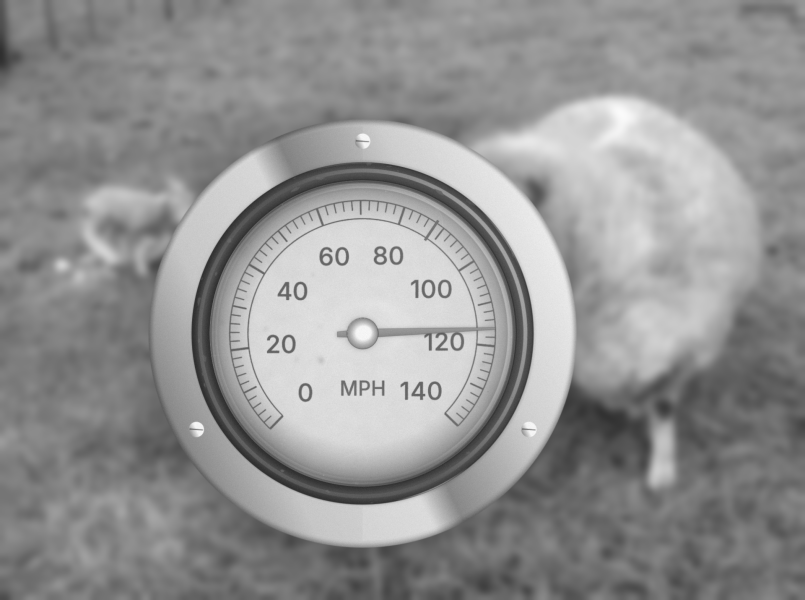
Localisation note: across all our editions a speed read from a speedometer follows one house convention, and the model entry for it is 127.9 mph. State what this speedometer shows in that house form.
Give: 116 mph
